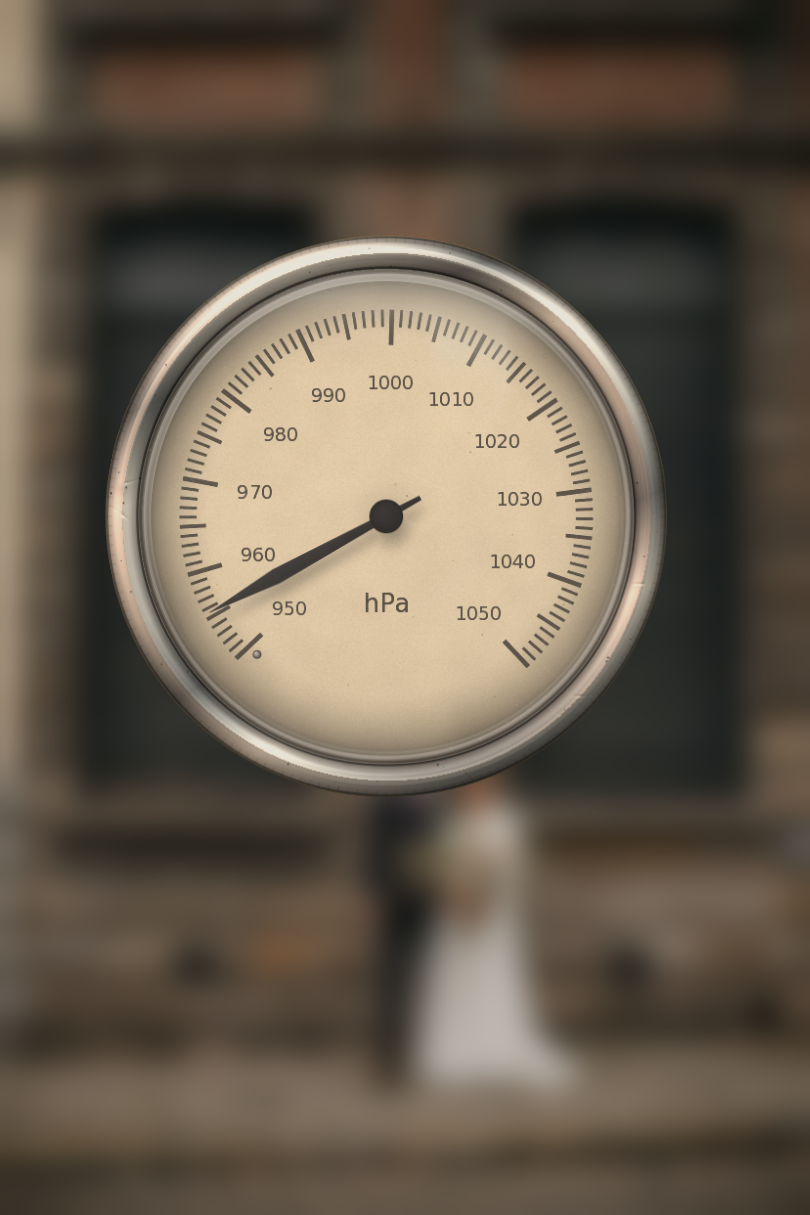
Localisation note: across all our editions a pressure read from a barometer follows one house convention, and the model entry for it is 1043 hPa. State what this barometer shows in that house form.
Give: 955.5 hPa
